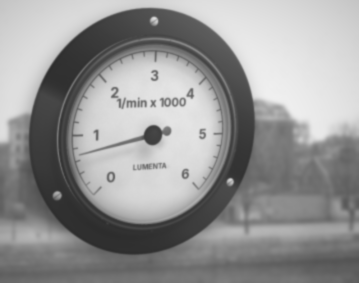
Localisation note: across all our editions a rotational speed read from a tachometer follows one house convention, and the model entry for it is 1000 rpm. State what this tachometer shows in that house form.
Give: 700 rpm
